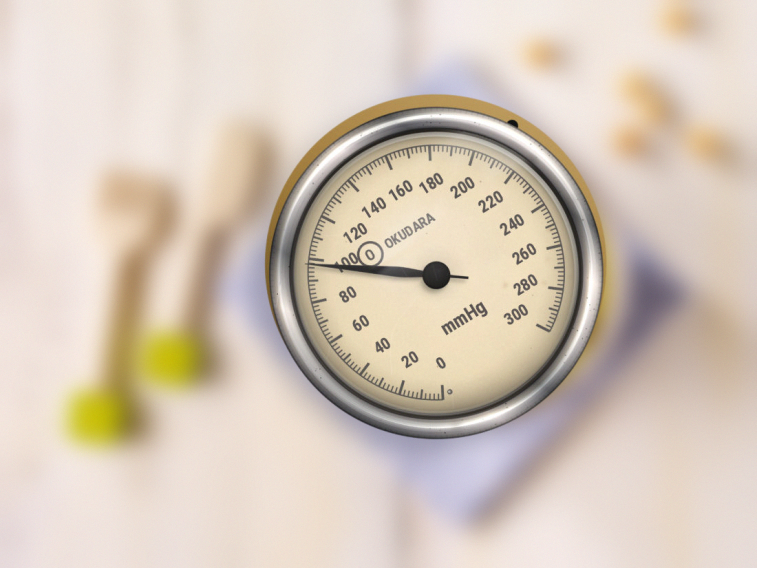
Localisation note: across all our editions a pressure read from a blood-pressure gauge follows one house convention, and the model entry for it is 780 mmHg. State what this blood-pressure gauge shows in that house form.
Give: 98 mmHg
